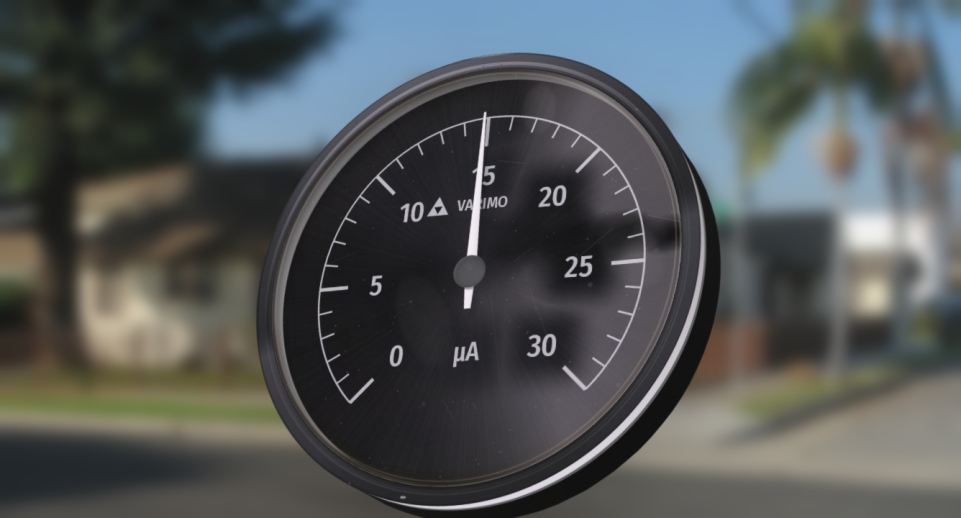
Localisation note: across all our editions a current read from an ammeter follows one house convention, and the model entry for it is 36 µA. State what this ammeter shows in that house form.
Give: 15 µA
